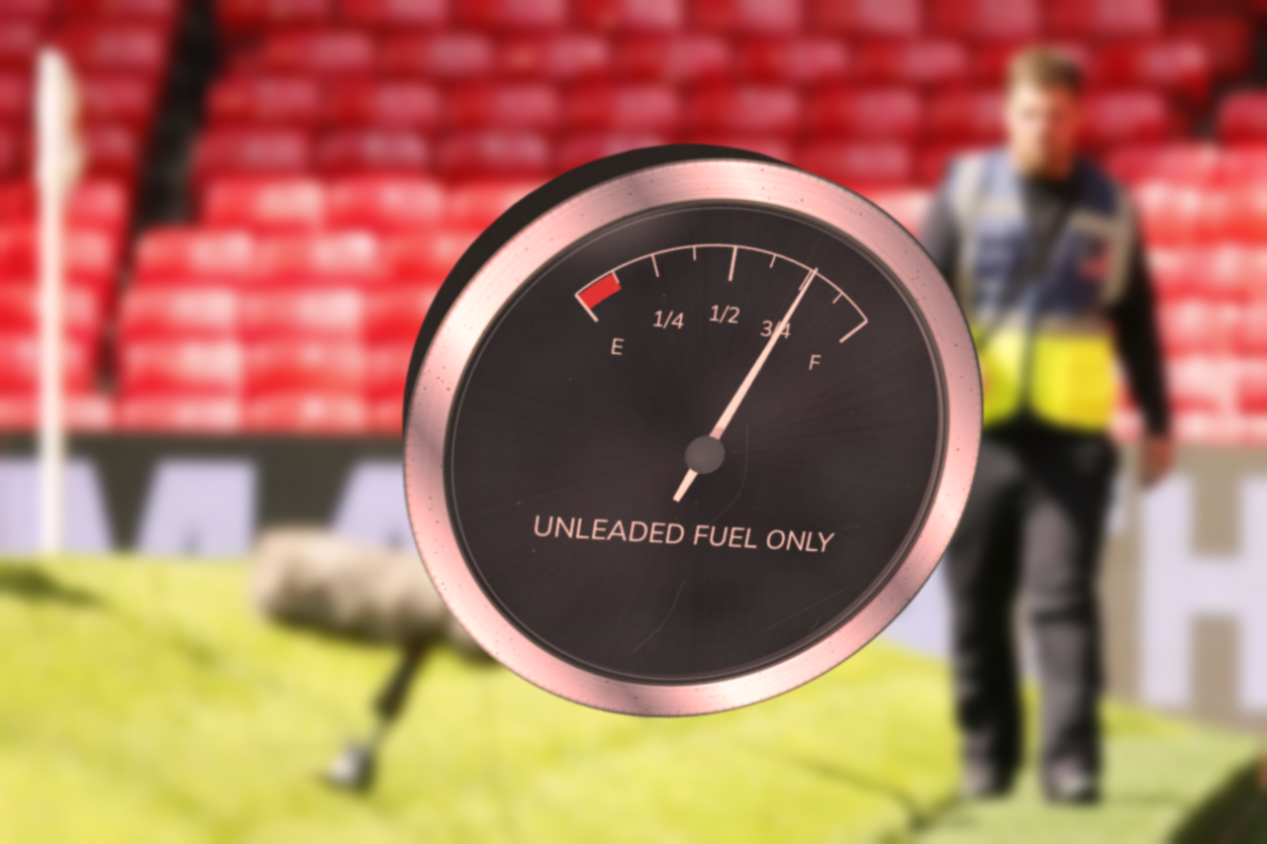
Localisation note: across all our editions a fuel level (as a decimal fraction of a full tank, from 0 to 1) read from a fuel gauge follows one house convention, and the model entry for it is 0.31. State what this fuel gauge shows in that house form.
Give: 0.75
